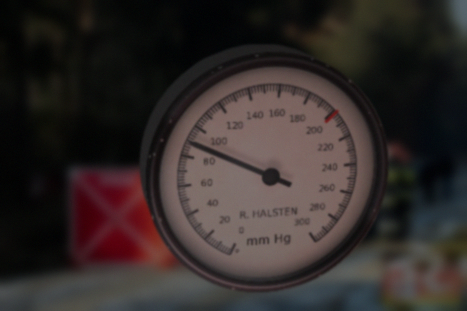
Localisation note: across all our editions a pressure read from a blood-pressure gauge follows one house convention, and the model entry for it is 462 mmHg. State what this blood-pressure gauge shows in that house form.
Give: 90 mmHg
